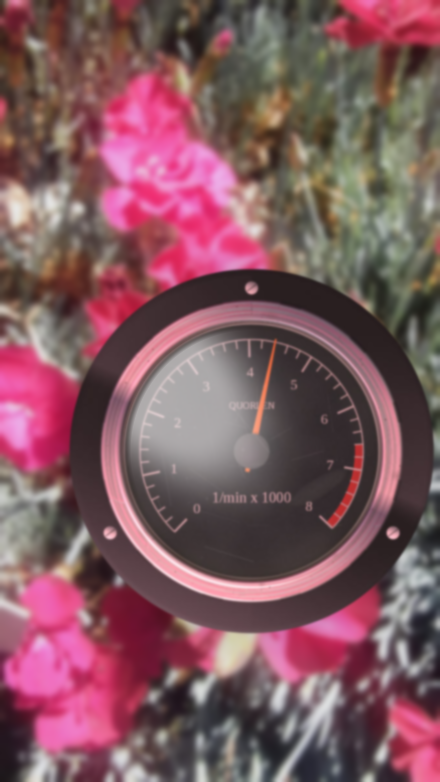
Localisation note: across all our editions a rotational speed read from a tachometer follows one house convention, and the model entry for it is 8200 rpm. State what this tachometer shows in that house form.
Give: 4400 rpm
